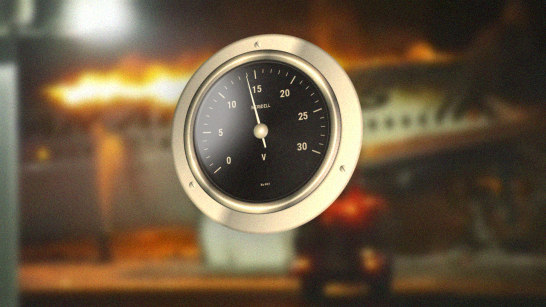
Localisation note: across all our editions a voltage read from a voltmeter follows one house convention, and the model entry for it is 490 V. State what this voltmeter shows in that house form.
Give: 14 V
